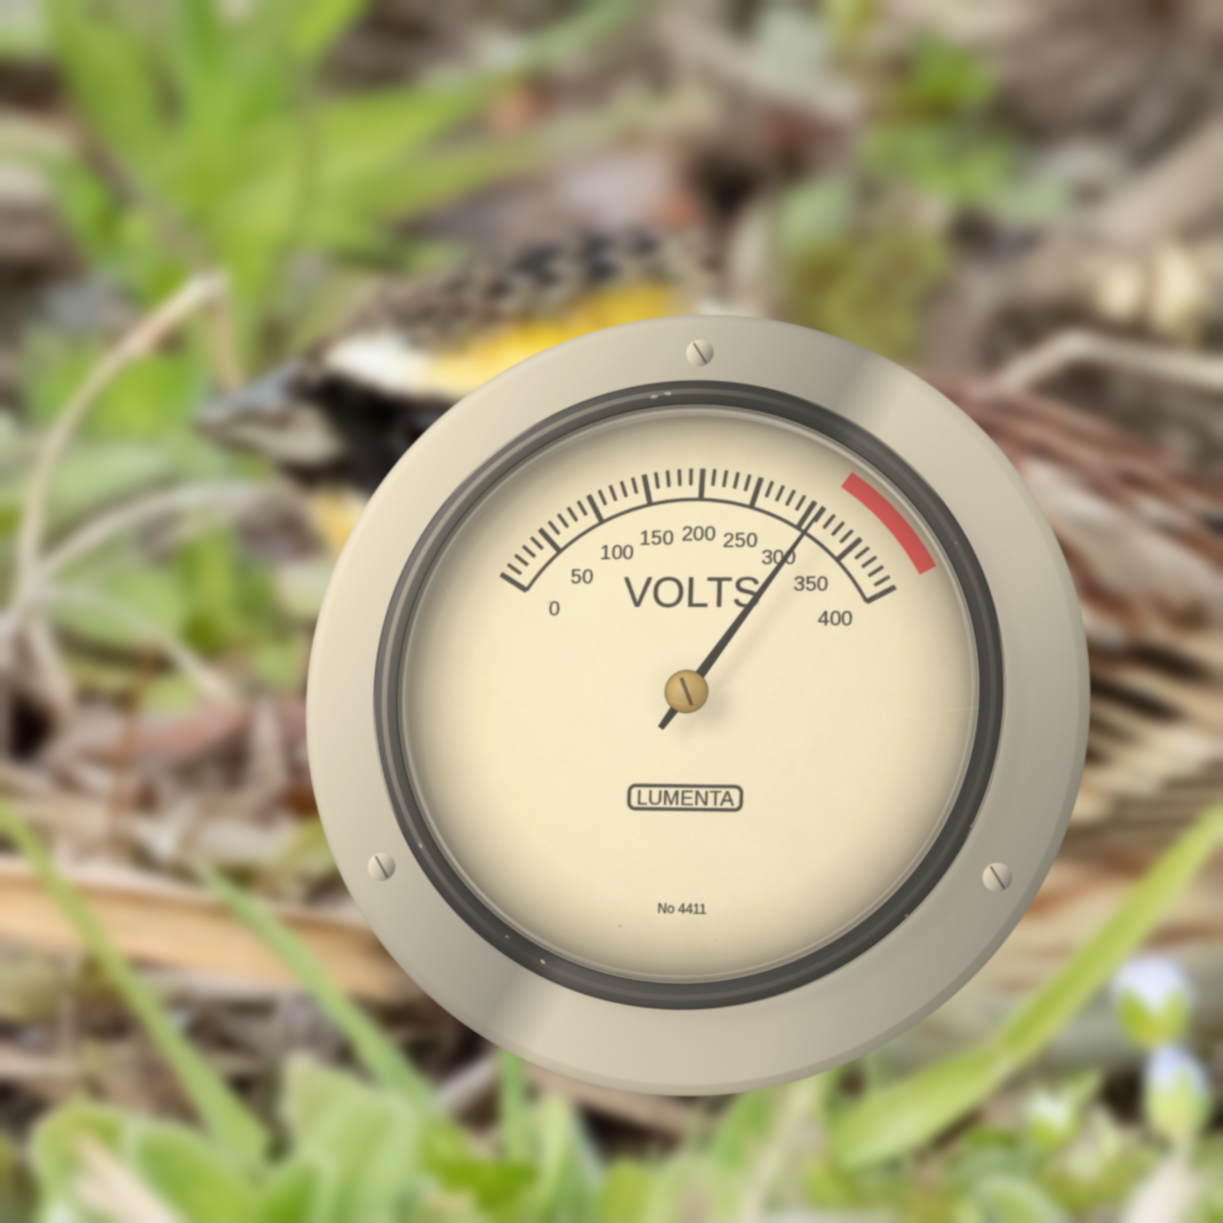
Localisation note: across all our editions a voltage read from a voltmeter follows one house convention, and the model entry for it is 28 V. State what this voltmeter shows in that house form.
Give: 310 V
